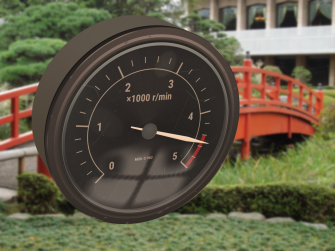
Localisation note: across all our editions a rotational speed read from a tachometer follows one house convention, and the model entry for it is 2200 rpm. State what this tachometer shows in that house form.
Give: 4500 rpm
